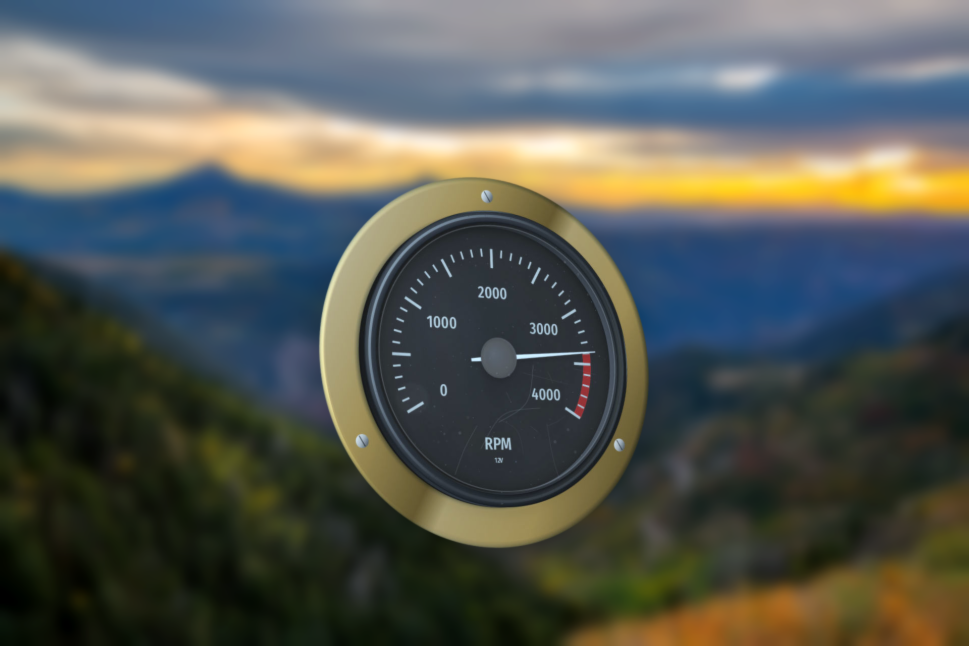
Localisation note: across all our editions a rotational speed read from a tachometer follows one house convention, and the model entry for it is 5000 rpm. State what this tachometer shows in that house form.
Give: 3400 rpm
